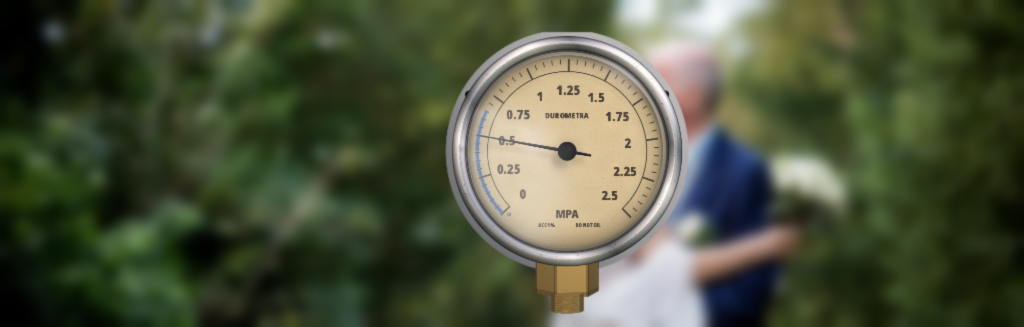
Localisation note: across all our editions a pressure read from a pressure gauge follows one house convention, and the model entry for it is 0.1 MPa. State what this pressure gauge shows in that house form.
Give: 0.5 MPa
